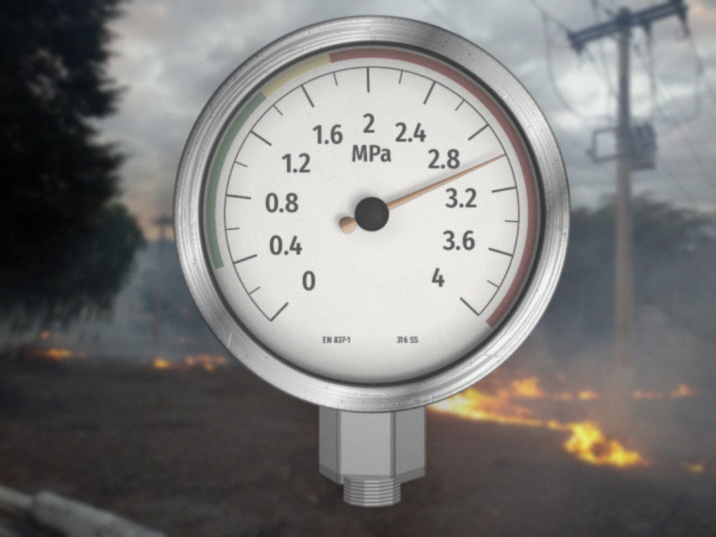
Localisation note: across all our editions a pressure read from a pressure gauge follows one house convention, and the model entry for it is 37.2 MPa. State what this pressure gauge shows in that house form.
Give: 3 MPa
